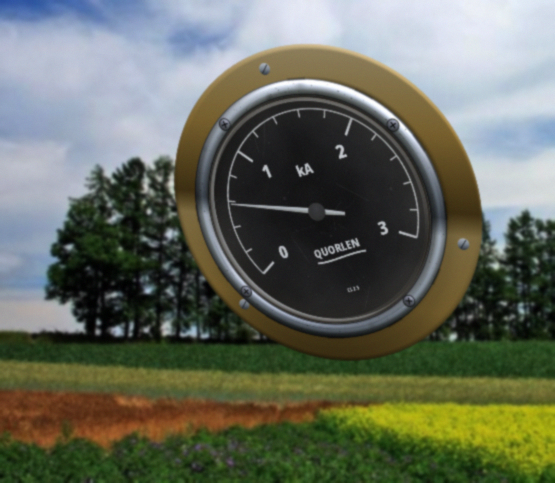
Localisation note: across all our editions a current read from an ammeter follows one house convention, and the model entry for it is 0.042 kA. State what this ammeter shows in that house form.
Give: 0.6 kA
